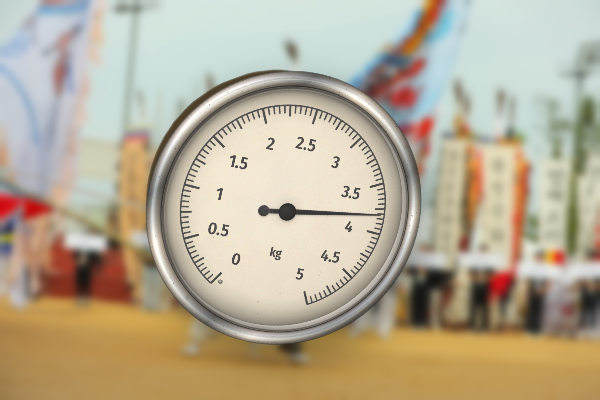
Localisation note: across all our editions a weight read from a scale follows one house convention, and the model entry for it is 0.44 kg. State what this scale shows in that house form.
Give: 3.8 kg
